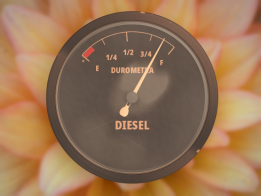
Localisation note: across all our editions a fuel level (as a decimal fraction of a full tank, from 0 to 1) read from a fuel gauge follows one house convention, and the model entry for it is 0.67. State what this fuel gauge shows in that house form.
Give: 0.875
